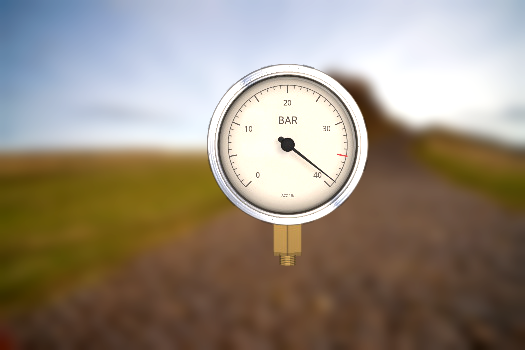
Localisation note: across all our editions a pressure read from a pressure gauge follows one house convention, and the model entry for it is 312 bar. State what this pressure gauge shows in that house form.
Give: 39 bar
